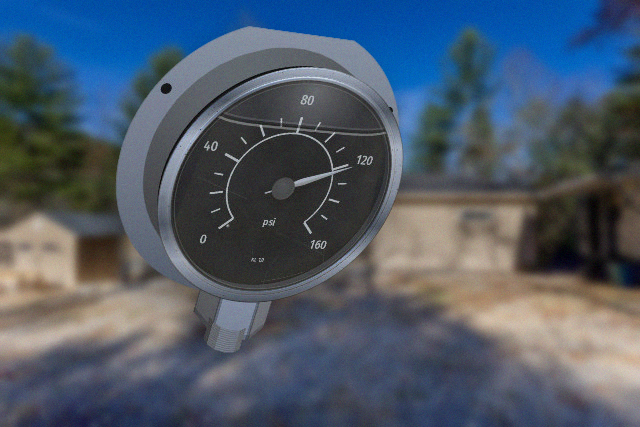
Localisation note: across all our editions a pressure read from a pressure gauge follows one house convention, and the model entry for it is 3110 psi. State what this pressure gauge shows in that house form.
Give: 120 psi
